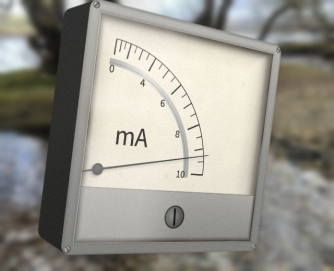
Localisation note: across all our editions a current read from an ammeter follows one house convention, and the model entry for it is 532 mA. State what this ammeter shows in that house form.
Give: 9.25 mA
